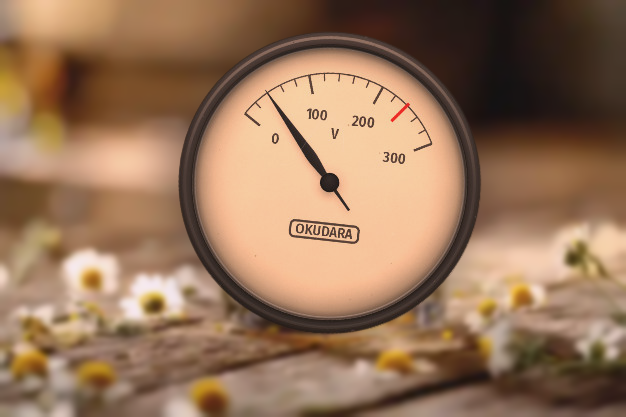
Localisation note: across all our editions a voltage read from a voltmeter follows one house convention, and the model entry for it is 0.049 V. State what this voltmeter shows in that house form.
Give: 40 V
